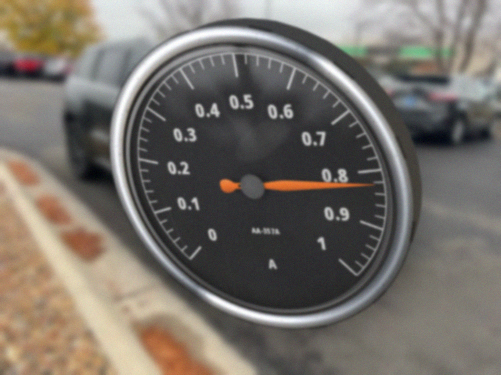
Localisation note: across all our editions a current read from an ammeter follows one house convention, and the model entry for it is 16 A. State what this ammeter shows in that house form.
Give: 0.82 A
